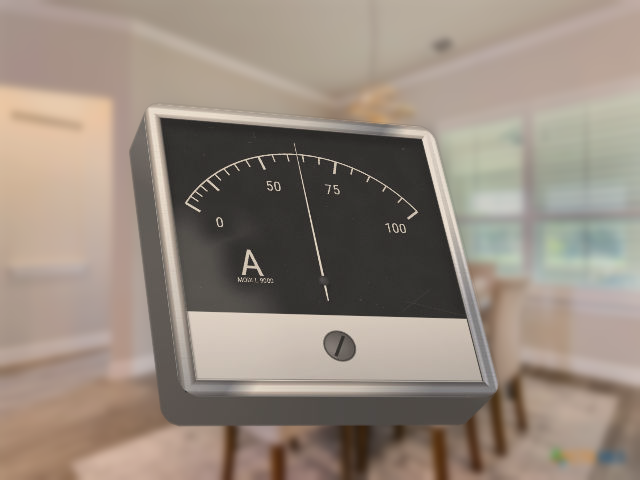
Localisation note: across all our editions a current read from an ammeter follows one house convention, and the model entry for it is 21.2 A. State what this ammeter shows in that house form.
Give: 62.5 A
